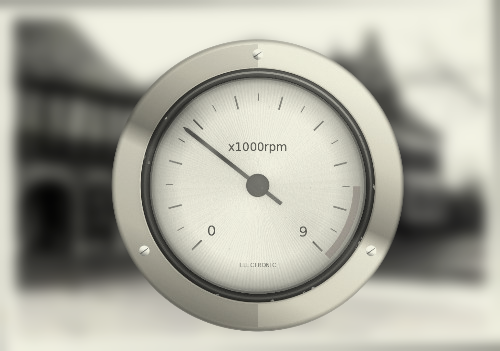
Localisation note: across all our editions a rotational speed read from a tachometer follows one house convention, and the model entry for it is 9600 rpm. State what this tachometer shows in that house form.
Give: 2750 rpm
